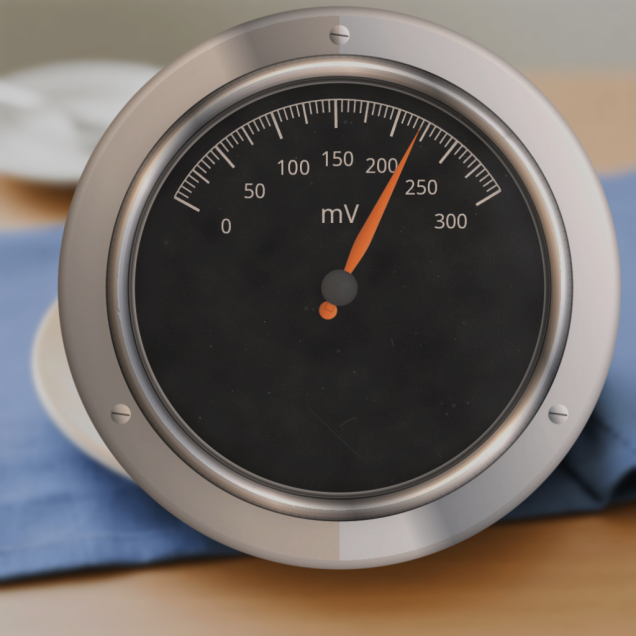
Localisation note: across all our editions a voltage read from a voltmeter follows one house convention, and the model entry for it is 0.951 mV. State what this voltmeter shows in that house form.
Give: 220 mV
